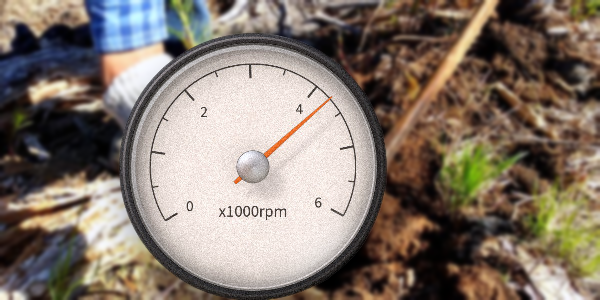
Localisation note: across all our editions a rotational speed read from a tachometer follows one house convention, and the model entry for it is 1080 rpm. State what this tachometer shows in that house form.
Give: 4250 rpm
